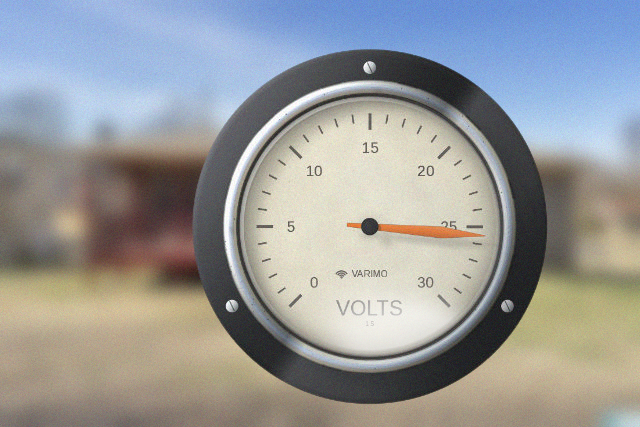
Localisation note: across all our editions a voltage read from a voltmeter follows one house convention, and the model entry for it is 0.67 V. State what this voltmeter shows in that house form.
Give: 25.5 V
